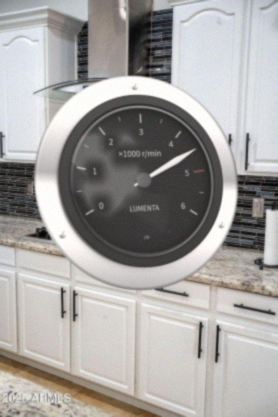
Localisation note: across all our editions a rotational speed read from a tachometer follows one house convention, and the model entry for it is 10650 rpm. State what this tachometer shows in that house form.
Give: 4500 rpm
